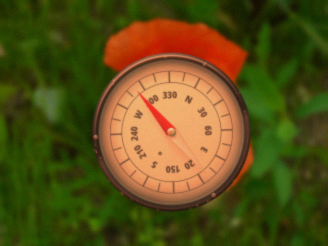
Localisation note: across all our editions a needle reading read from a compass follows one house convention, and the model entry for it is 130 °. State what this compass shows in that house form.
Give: 292.5 °
